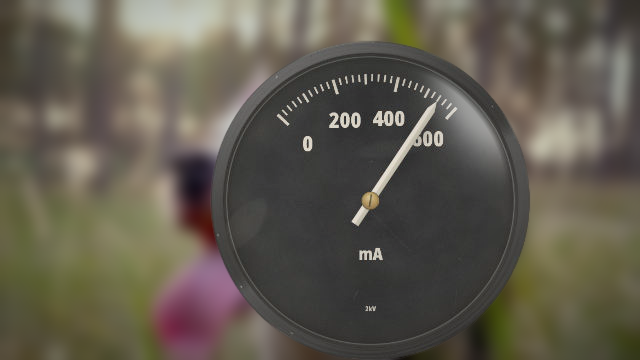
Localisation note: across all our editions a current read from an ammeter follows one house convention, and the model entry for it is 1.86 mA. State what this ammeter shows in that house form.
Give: 540 mA
